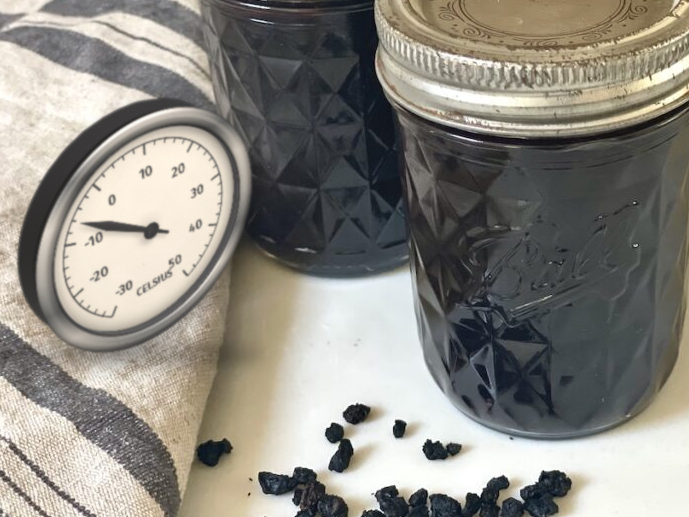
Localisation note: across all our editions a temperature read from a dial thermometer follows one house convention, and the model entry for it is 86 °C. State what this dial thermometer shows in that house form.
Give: -6 °C
